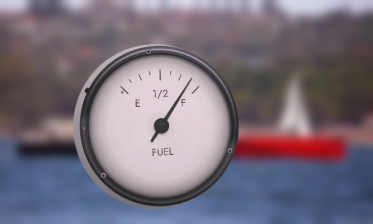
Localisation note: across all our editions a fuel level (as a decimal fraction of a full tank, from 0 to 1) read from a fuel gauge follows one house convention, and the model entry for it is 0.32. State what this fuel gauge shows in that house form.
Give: 0.875
